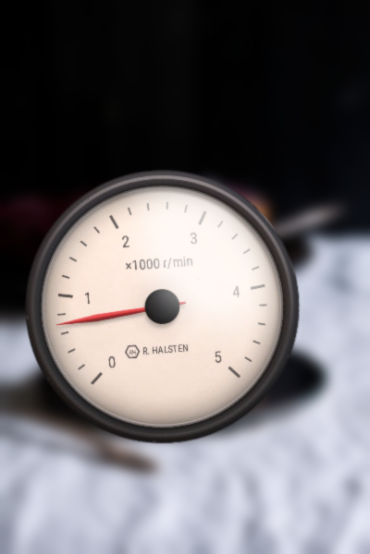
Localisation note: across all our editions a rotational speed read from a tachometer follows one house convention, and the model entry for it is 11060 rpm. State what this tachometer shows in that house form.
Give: 700 rpm
